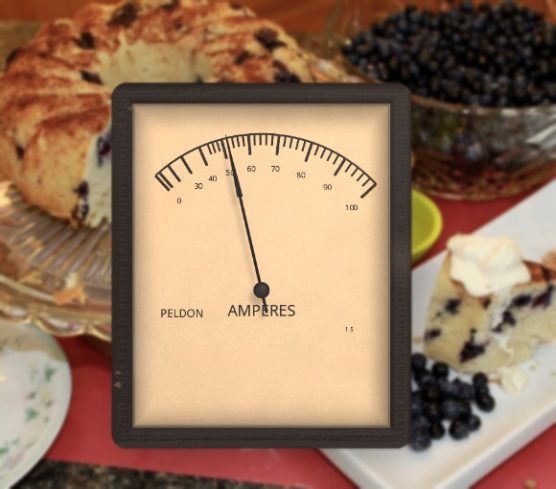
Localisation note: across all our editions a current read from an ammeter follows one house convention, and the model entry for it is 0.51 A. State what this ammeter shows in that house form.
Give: 52 A
